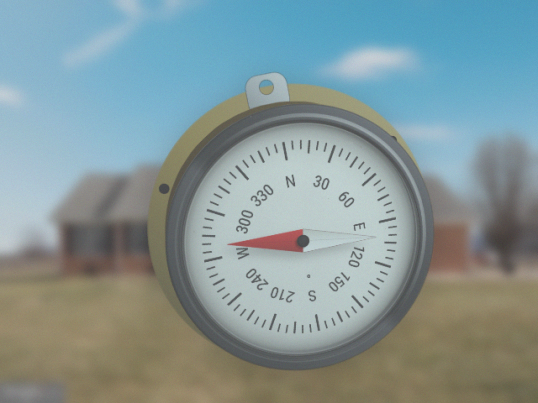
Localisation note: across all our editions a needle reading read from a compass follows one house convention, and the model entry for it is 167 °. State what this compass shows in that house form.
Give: 280 °
